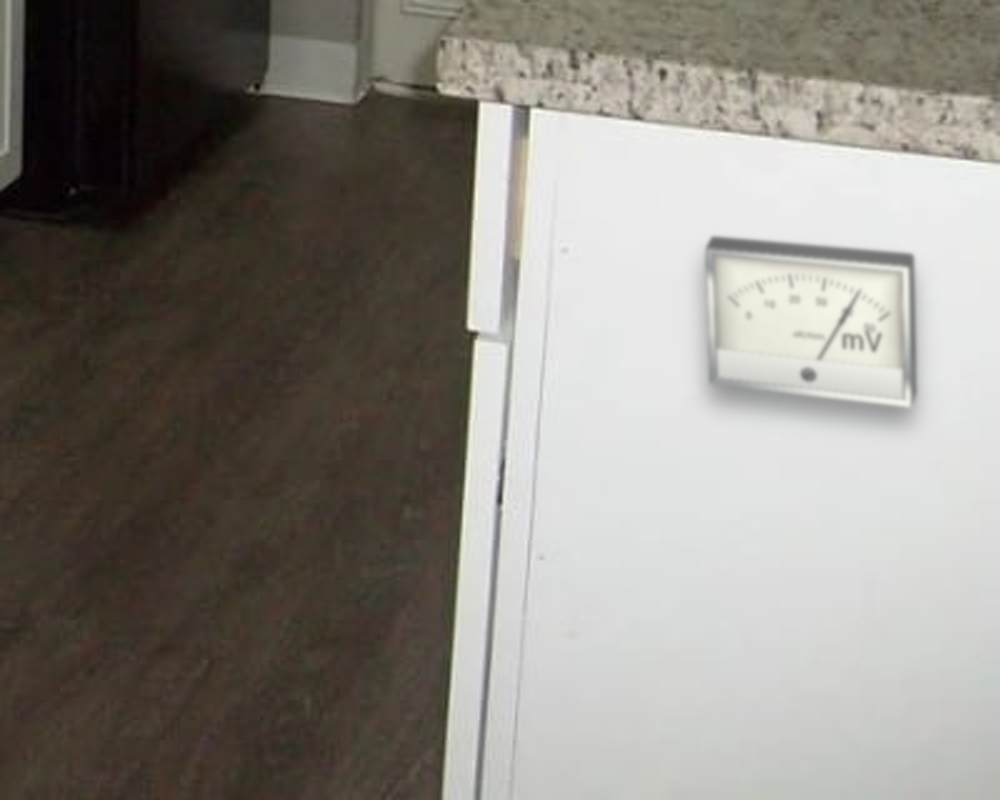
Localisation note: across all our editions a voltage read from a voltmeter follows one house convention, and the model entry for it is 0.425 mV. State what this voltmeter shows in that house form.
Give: 40 mV
